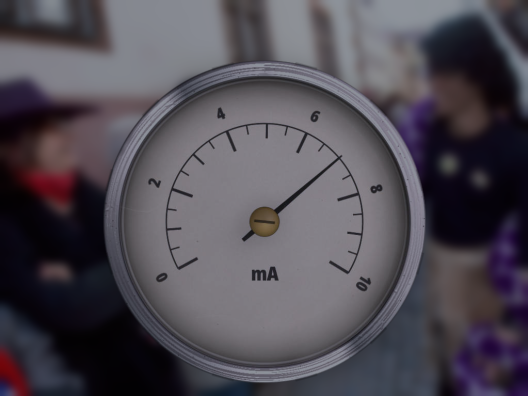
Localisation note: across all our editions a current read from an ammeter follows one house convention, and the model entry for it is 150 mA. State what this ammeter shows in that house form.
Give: 7 mA
